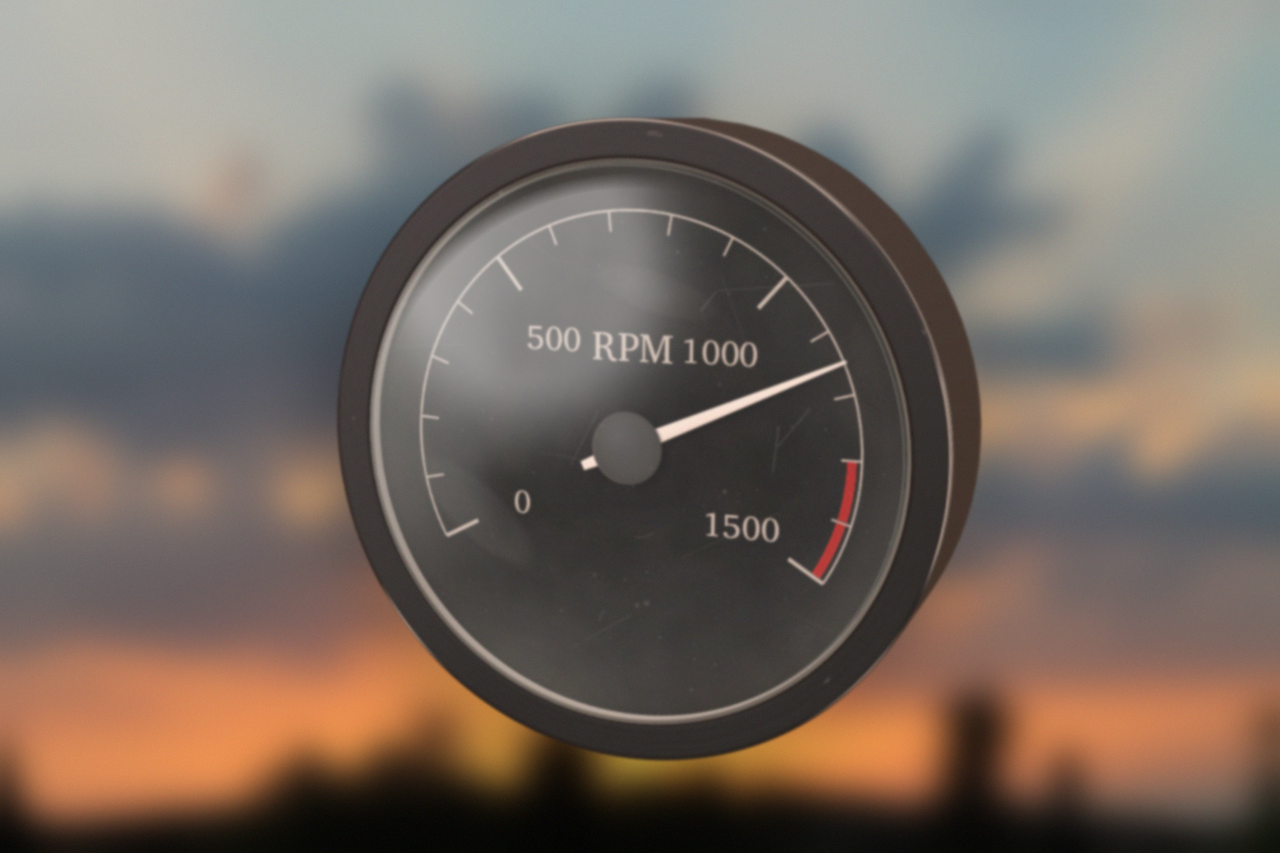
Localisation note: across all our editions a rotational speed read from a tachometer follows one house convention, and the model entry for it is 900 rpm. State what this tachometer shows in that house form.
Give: 1150 rpm
